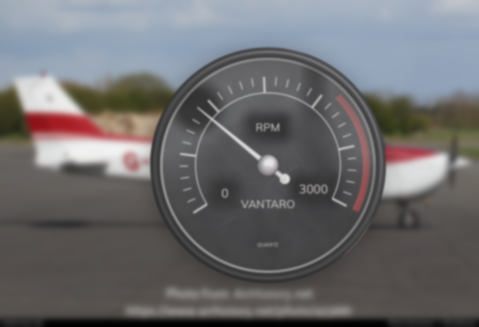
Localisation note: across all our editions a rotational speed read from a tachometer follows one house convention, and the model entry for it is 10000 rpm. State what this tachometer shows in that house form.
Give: 900 rpm
